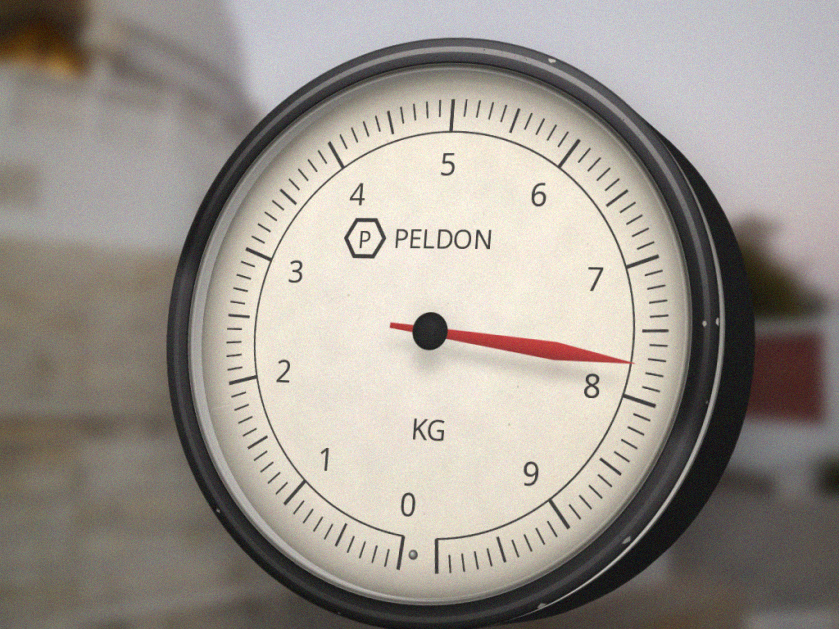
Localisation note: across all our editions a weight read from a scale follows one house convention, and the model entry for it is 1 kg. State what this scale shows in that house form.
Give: 7.75 kg
